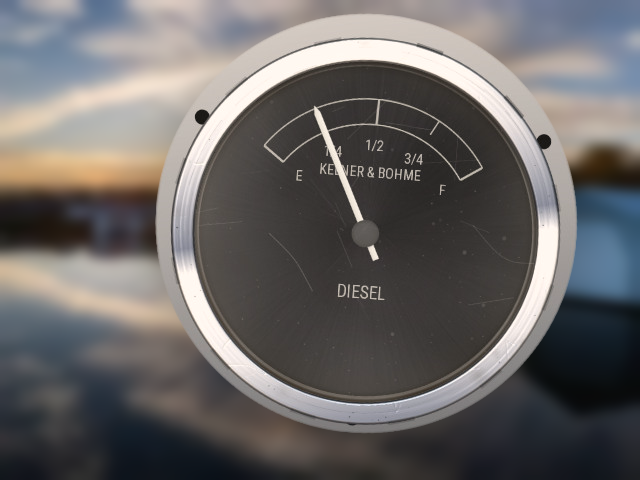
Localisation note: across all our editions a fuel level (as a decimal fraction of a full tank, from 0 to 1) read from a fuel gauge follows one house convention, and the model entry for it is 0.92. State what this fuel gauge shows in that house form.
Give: 0.25
